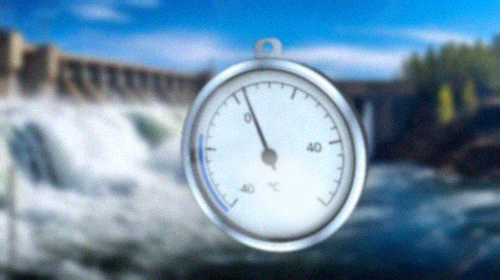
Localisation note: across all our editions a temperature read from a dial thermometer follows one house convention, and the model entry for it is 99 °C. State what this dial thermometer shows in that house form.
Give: 4 °C
